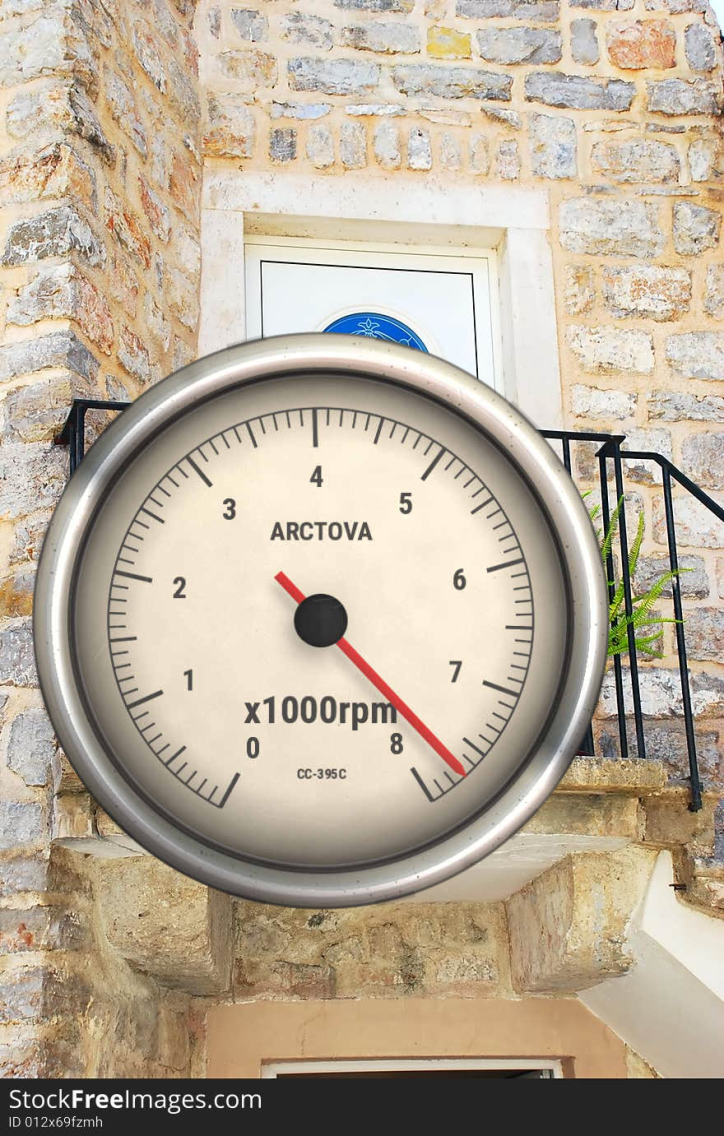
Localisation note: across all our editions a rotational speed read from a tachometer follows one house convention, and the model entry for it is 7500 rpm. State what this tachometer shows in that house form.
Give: 7700 rpm
